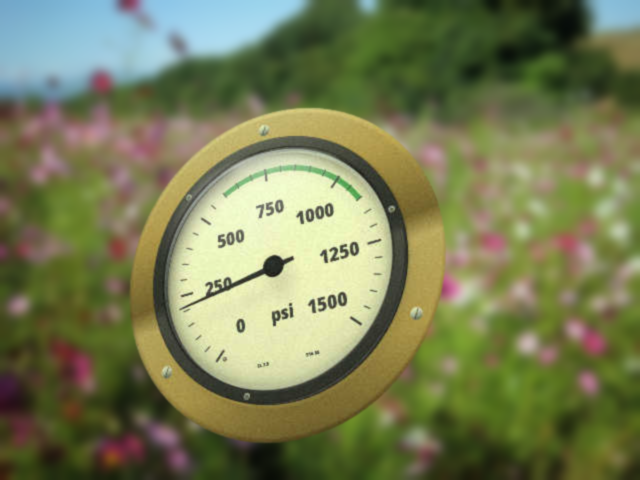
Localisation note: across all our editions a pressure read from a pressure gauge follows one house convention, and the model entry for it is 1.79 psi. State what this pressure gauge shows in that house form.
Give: 200 psi
